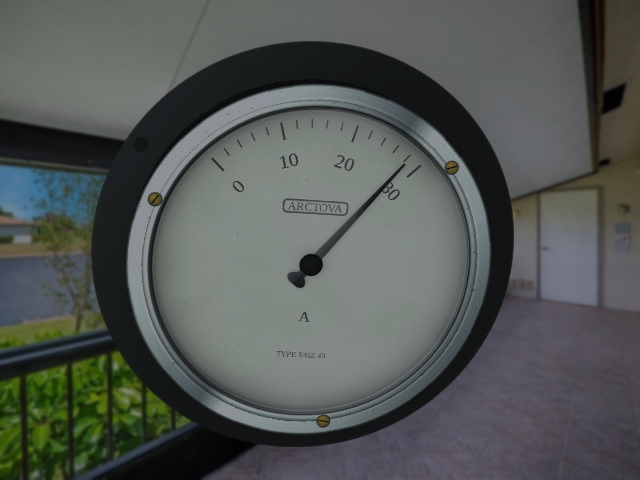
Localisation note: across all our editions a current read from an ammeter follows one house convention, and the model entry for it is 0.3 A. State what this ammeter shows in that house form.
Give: 28 A
